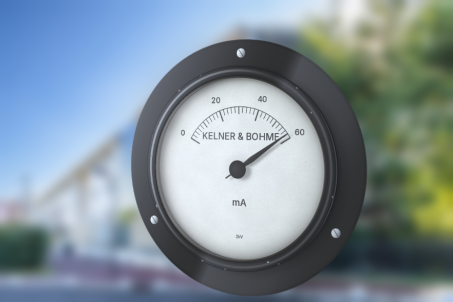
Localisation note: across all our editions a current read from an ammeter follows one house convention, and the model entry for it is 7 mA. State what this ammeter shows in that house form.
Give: 58 mA
